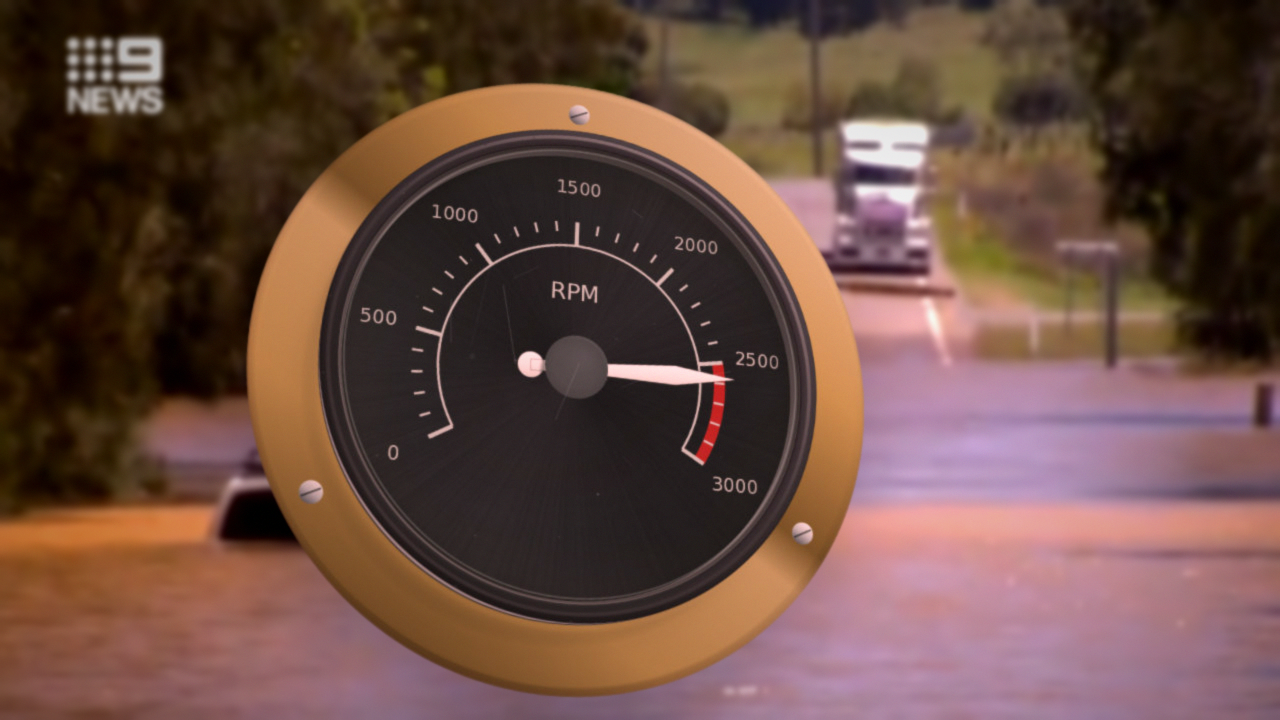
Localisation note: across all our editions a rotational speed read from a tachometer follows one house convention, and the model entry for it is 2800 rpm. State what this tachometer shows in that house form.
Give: 2600 rpm
